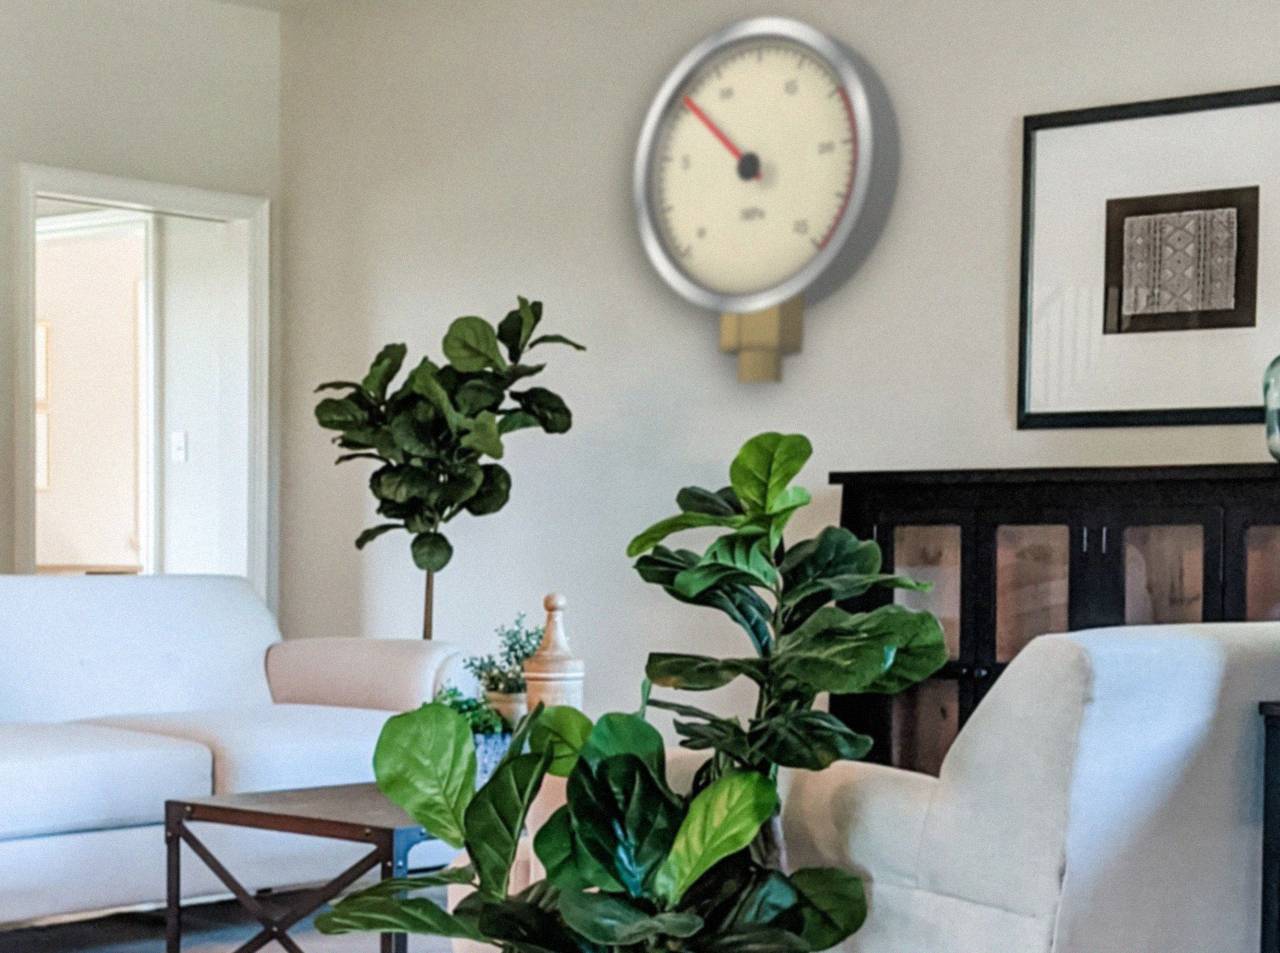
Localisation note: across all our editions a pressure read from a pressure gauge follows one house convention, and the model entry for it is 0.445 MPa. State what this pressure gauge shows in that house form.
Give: 8 MPa
